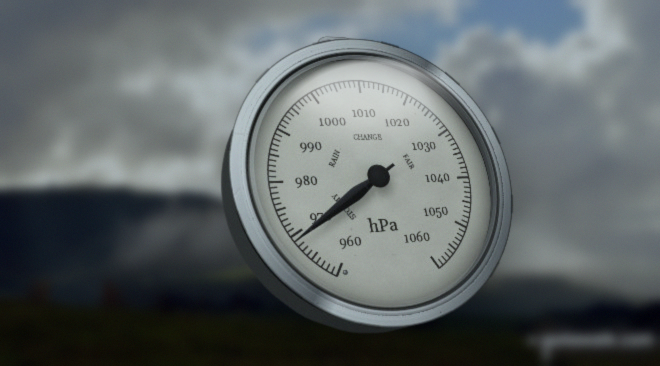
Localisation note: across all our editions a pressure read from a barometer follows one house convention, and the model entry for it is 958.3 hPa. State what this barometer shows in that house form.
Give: 969 hPa
